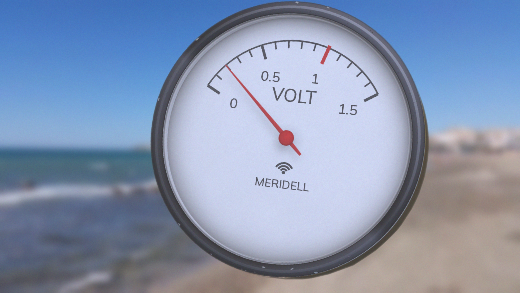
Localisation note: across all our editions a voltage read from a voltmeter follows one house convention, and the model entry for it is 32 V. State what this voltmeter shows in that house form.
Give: 0.2 V
